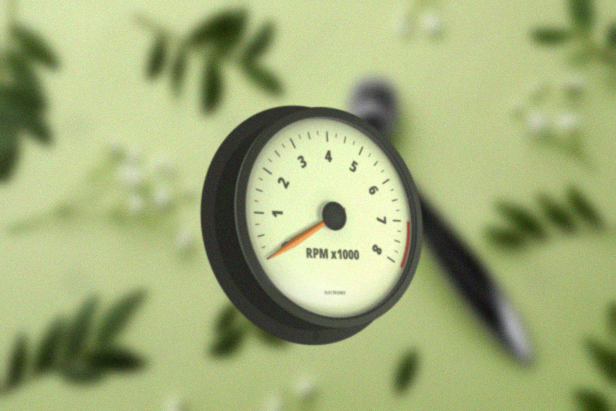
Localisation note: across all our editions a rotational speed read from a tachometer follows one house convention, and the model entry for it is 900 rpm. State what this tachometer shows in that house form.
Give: 0 rpm
